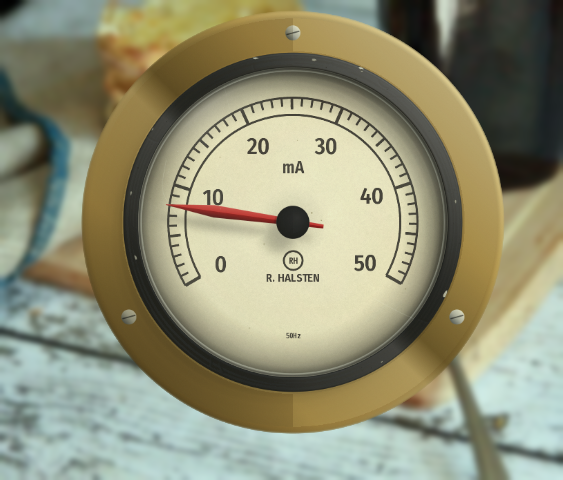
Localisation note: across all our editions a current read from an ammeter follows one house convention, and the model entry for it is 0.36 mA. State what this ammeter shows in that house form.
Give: 8 mA
